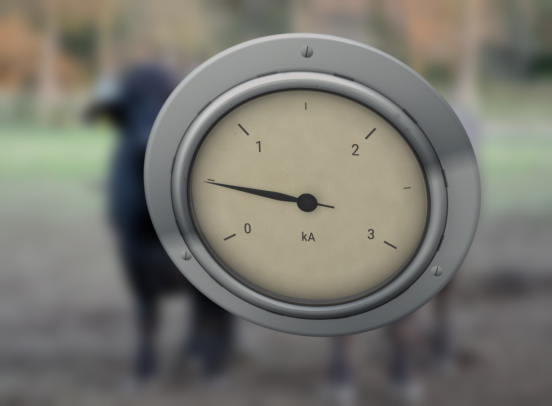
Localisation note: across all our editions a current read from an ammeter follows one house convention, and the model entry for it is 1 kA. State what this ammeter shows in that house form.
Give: 0.5 kA
